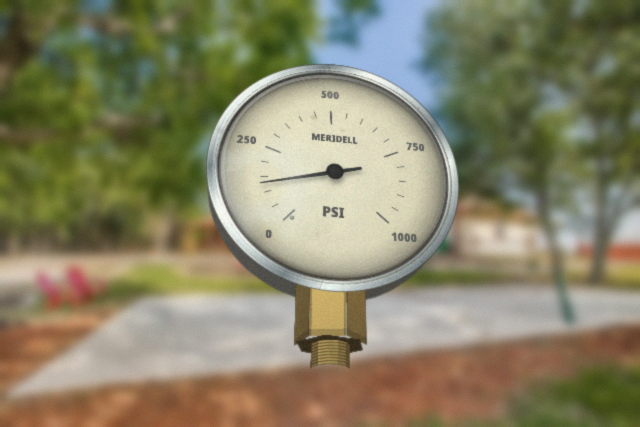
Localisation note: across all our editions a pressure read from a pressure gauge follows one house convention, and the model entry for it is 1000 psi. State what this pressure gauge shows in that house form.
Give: 125 psi
